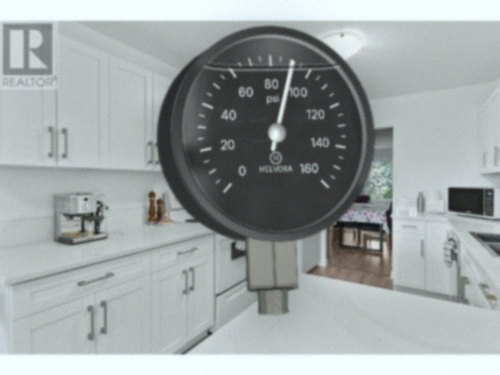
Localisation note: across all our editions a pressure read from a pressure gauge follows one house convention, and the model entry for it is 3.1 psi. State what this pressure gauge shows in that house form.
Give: 90 psi
